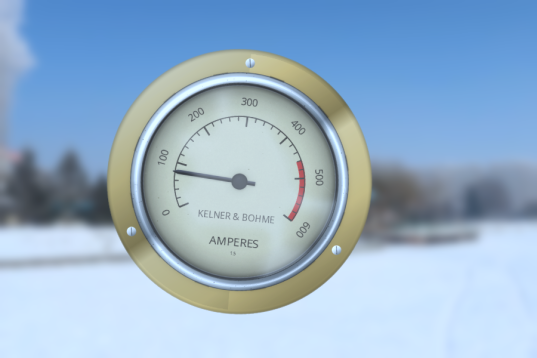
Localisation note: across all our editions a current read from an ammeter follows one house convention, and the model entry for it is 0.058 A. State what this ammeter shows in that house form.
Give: 80 A
